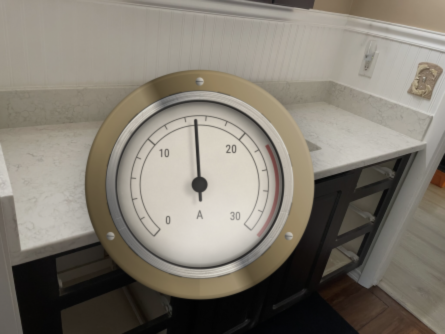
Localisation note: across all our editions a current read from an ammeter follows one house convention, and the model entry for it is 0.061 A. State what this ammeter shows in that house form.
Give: 15 A
